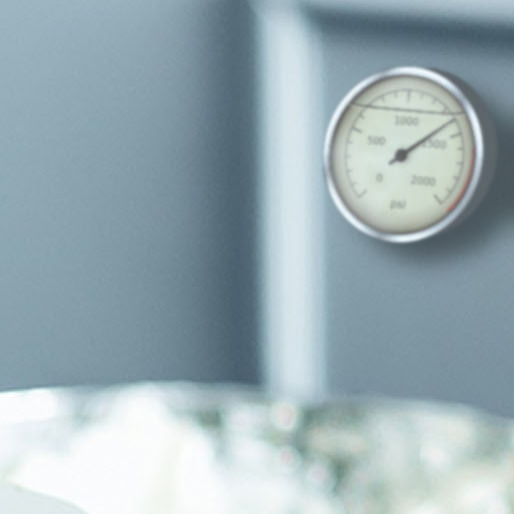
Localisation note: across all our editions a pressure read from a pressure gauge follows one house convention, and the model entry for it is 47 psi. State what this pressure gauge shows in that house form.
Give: 1400 psi
